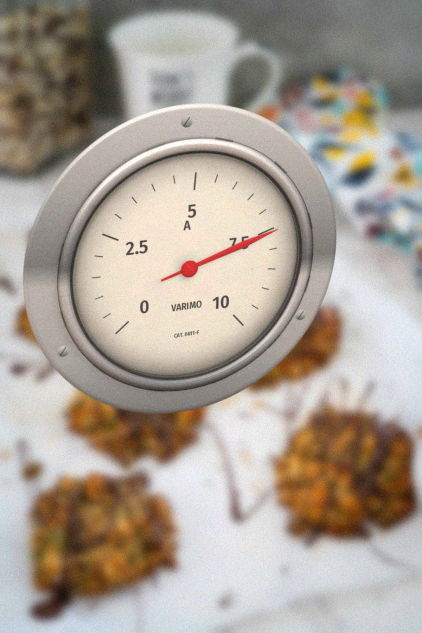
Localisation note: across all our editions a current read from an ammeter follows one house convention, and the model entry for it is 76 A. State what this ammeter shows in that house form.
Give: 7.5 A
